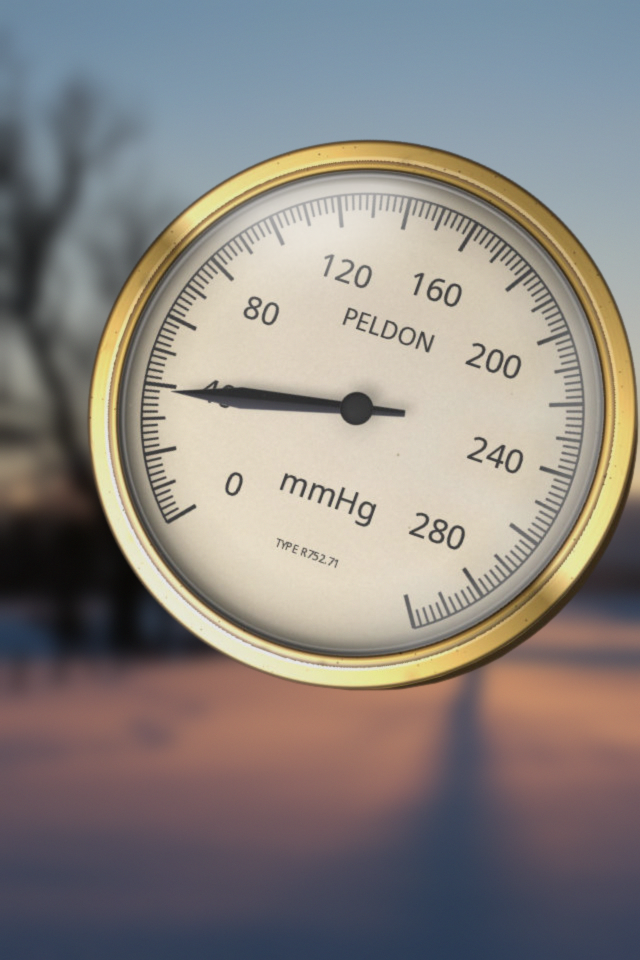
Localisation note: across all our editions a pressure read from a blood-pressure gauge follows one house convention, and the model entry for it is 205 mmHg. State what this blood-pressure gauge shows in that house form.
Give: 38 mmHg
